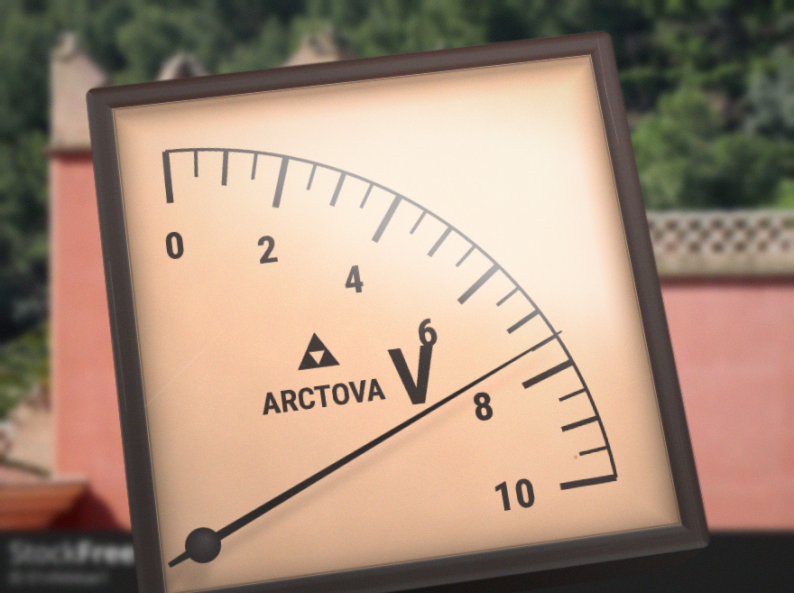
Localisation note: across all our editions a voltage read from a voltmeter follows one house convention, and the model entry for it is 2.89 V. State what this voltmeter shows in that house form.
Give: 7.5 V
